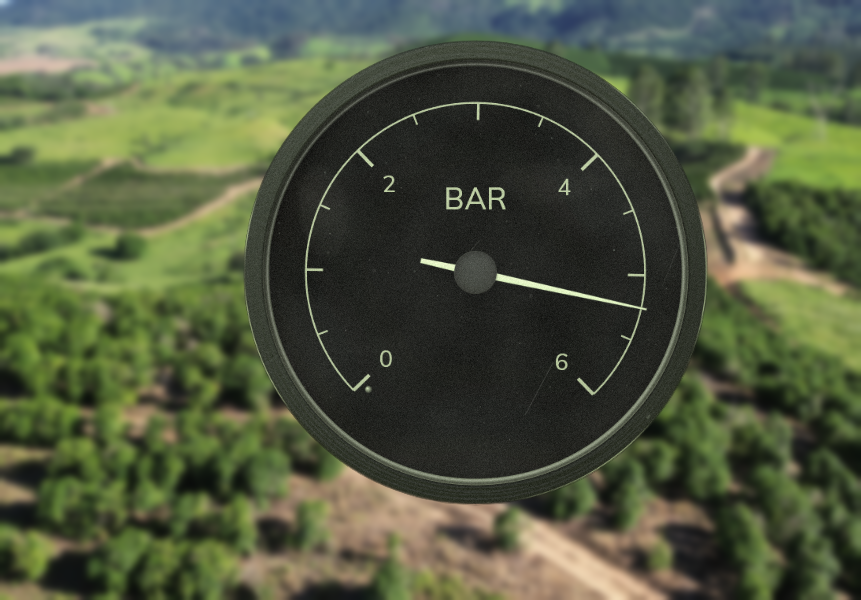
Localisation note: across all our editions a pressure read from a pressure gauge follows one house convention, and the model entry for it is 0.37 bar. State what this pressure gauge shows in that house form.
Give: 5.25 bar
